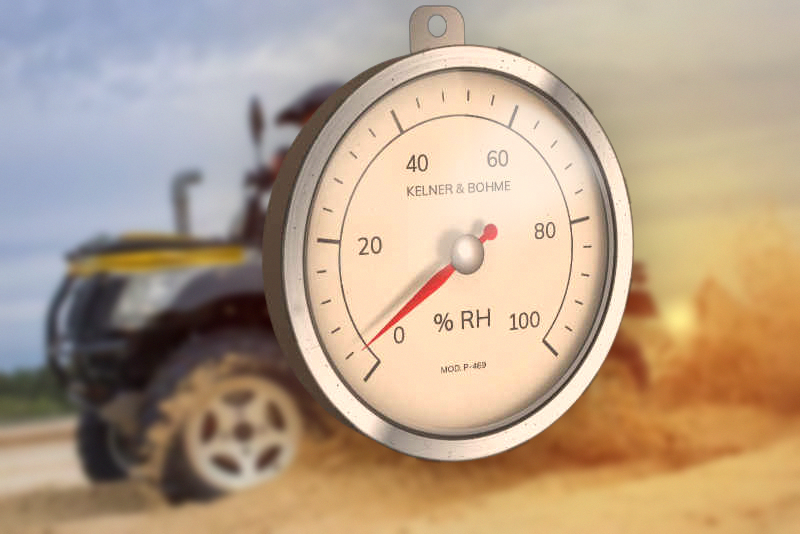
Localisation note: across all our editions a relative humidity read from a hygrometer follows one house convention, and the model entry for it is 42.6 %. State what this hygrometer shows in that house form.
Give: 4 %
